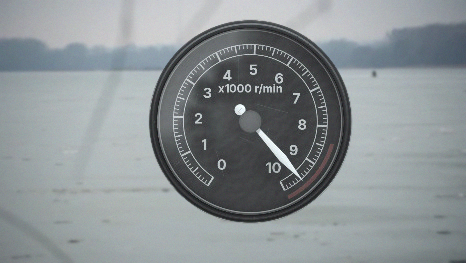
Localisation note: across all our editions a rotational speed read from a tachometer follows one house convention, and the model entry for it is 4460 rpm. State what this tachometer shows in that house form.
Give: 9500 rpm
